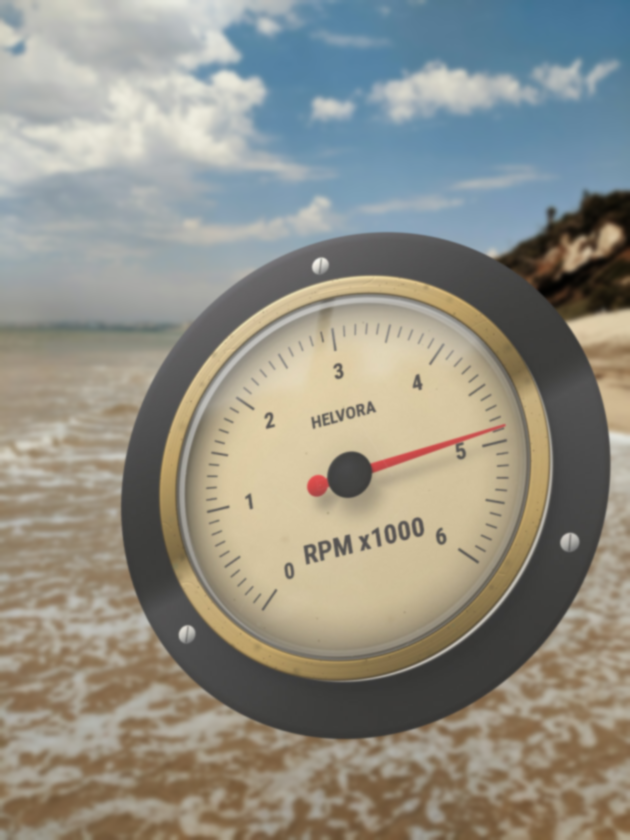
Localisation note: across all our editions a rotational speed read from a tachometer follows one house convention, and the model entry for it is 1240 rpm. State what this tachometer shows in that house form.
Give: 4900 rpm
